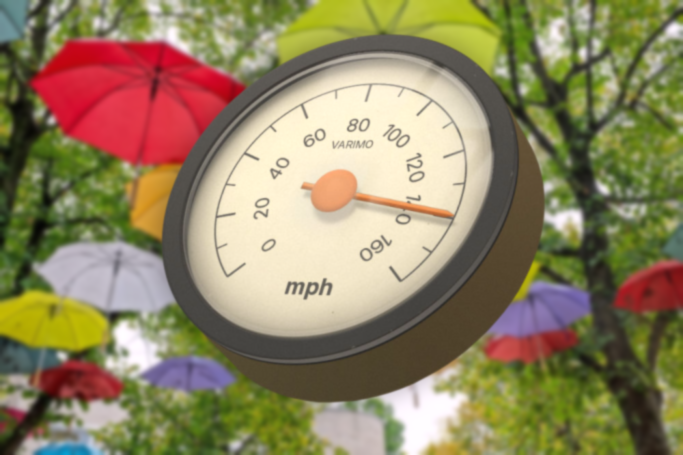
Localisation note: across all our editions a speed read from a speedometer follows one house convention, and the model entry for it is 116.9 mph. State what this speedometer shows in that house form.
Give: 140 mph
